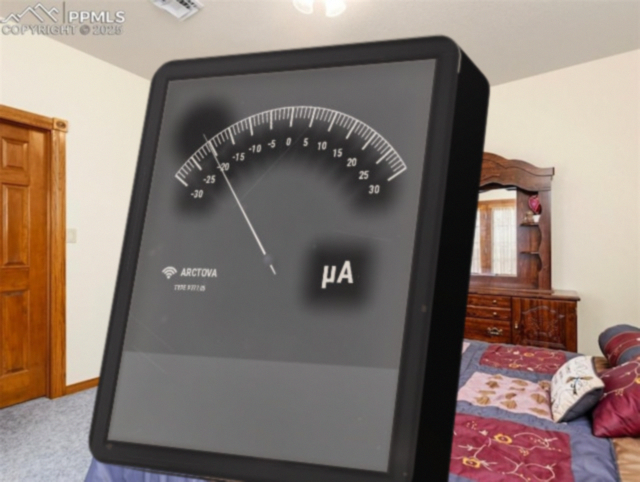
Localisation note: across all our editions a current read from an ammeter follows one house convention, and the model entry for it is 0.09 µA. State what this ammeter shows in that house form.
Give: -20 µA
